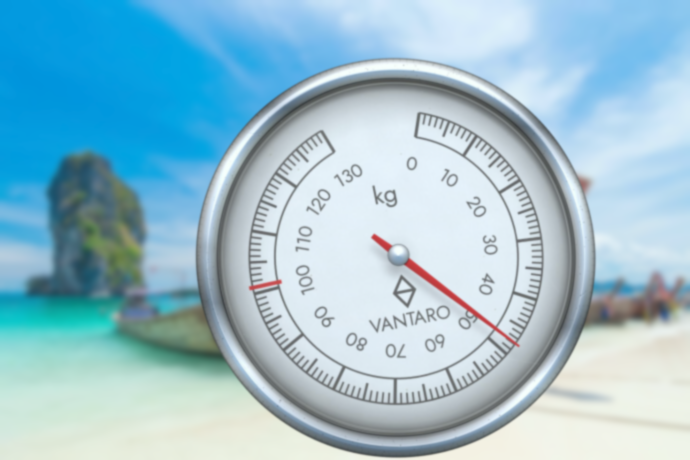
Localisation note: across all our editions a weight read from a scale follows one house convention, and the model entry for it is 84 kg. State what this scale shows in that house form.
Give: 48 kg
